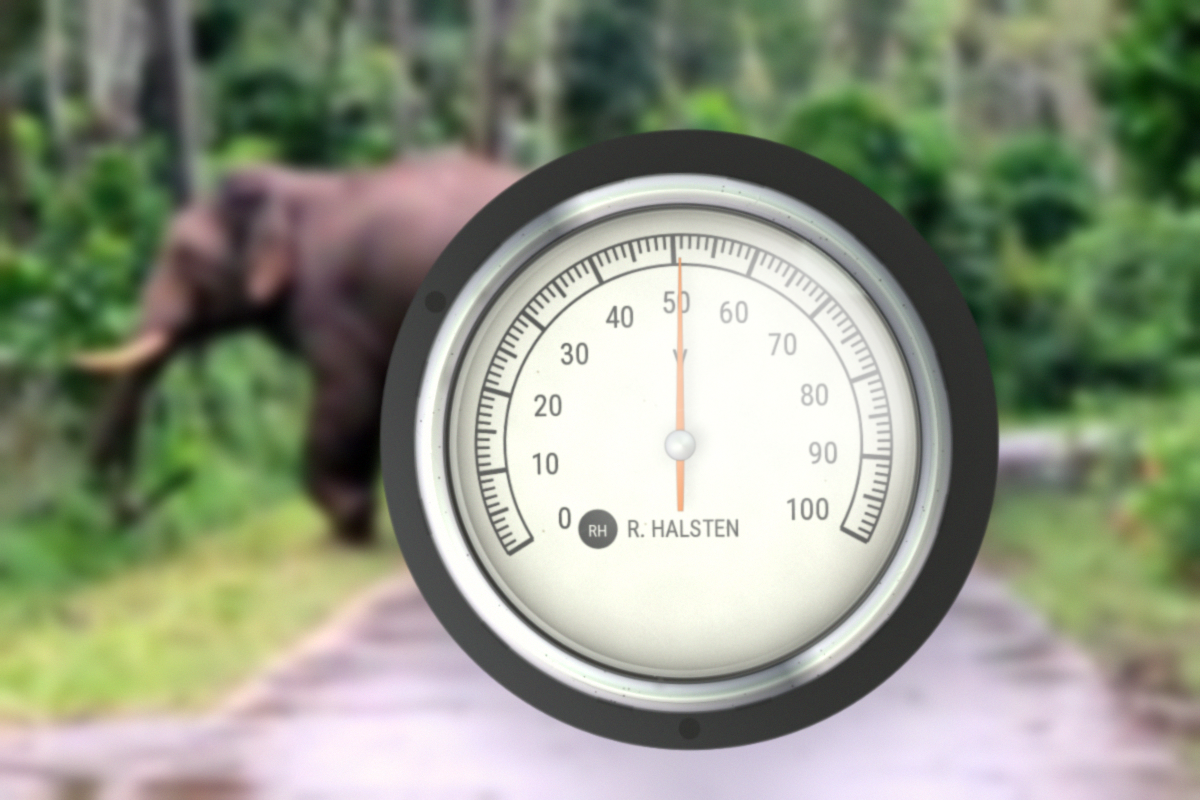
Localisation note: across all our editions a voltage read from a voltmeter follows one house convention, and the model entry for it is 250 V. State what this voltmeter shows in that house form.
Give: 51 V
